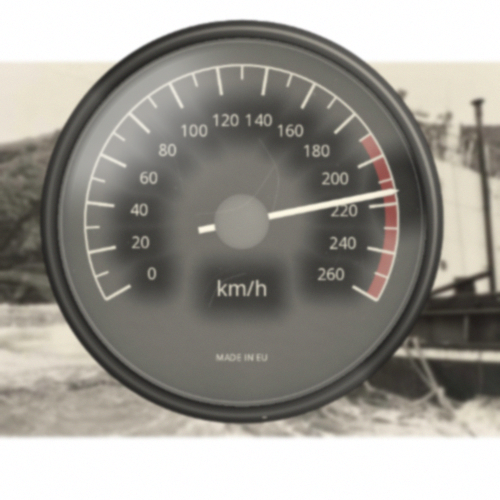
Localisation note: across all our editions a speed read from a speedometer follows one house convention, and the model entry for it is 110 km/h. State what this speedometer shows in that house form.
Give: 215 km/h
